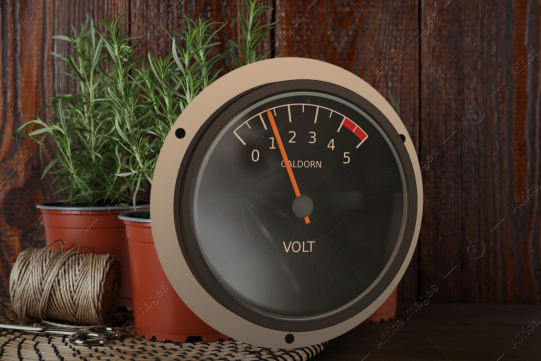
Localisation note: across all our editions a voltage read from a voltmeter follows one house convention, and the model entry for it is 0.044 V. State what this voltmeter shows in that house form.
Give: 1.25 V
